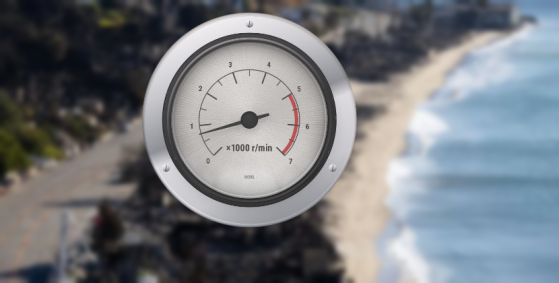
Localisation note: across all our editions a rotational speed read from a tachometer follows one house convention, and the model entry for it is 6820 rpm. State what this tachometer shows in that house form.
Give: 750 rpm
